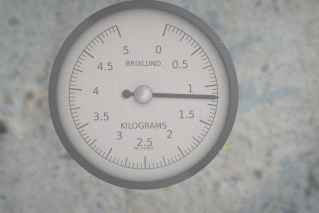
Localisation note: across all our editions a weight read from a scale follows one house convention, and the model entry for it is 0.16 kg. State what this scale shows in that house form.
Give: 1.15 kg
